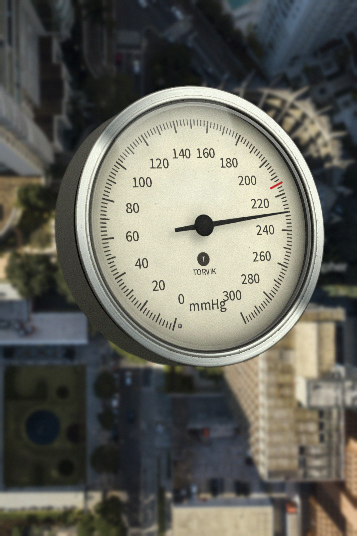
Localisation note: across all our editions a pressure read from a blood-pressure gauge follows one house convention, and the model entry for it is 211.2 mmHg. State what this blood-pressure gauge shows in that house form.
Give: 230 mmHg
